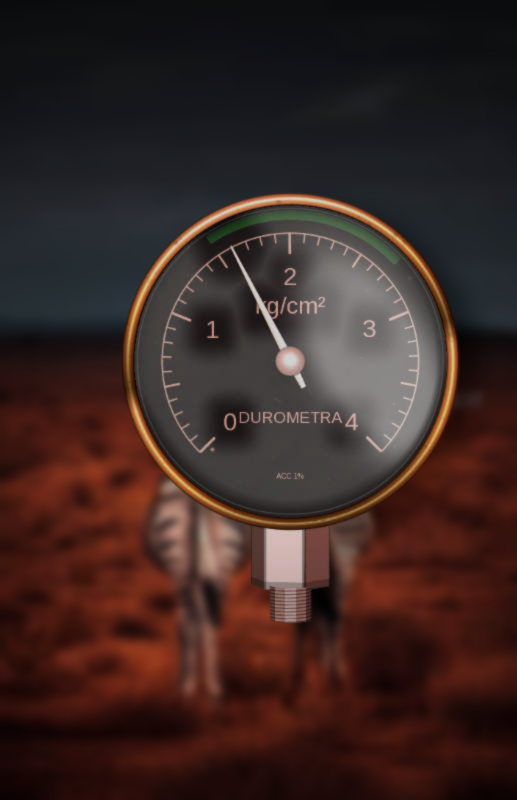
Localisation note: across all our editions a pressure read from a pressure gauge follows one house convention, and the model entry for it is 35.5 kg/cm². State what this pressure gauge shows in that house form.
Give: 1.6 kg/cm²
